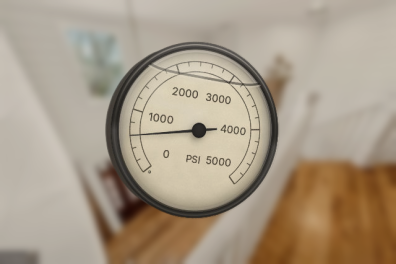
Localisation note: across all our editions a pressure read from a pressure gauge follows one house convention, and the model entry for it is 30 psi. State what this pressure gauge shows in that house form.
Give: 600 psi
